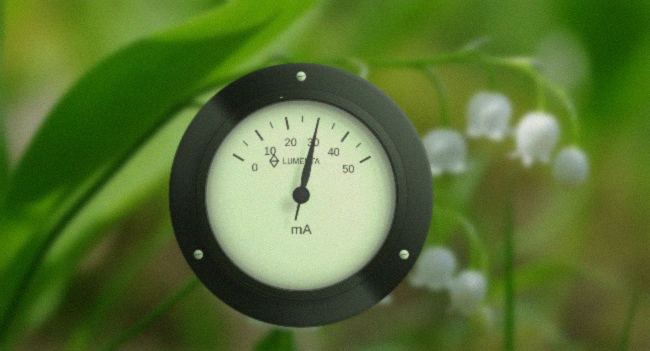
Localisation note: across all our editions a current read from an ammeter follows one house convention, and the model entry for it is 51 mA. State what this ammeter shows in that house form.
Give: 30 mA
